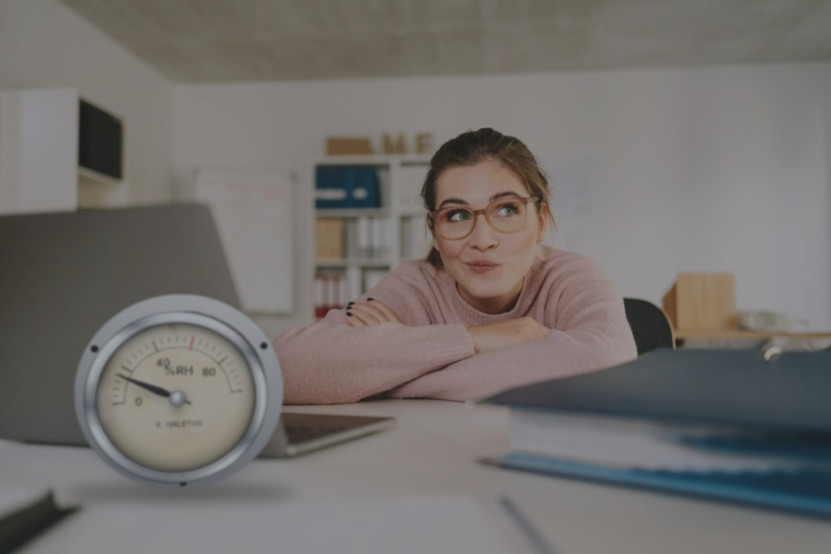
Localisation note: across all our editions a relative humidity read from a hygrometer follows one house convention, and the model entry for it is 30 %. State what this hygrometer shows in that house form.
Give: 16 %
